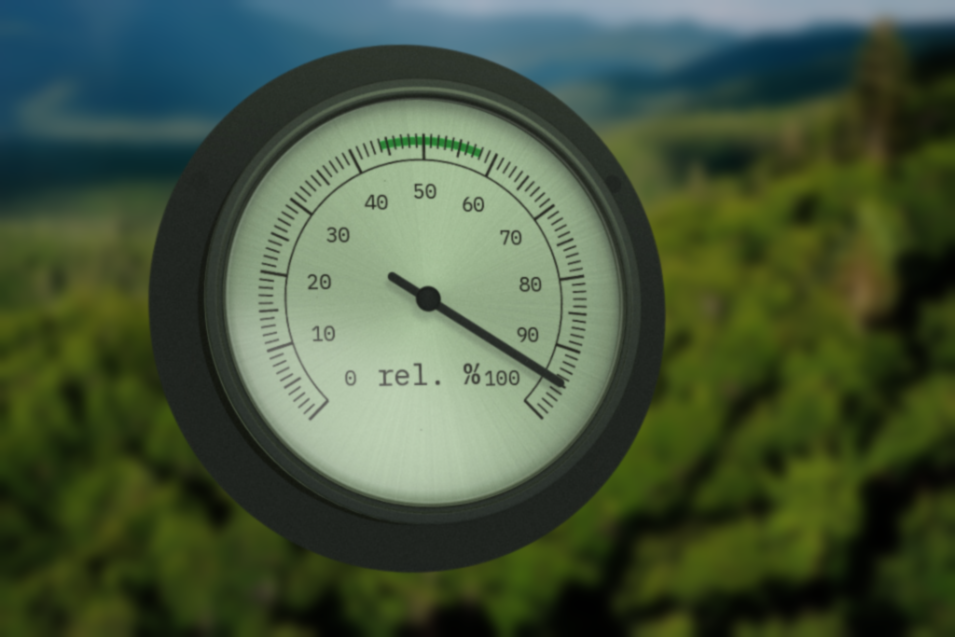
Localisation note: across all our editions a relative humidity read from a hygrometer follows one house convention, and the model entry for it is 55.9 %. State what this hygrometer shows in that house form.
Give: 95 %
